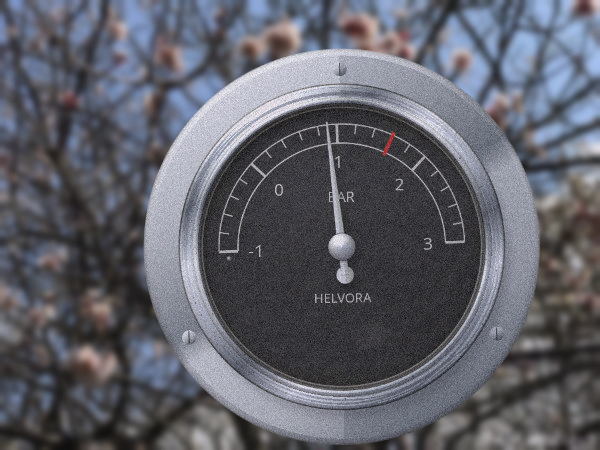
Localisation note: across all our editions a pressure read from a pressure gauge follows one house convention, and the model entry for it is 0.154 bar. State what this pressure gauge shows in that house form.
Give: 0.9 bar
